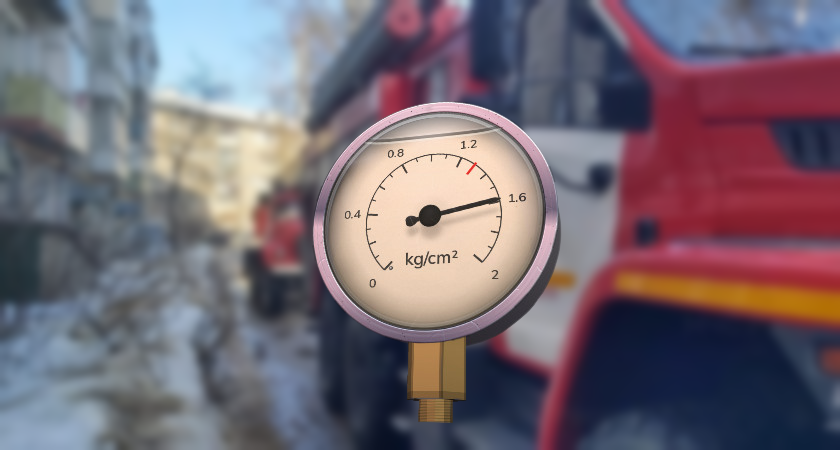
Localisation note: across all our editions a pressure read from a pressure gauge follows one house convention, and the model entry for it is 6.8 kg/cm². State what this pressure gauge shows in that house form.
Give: 1.6 kg/cm²
